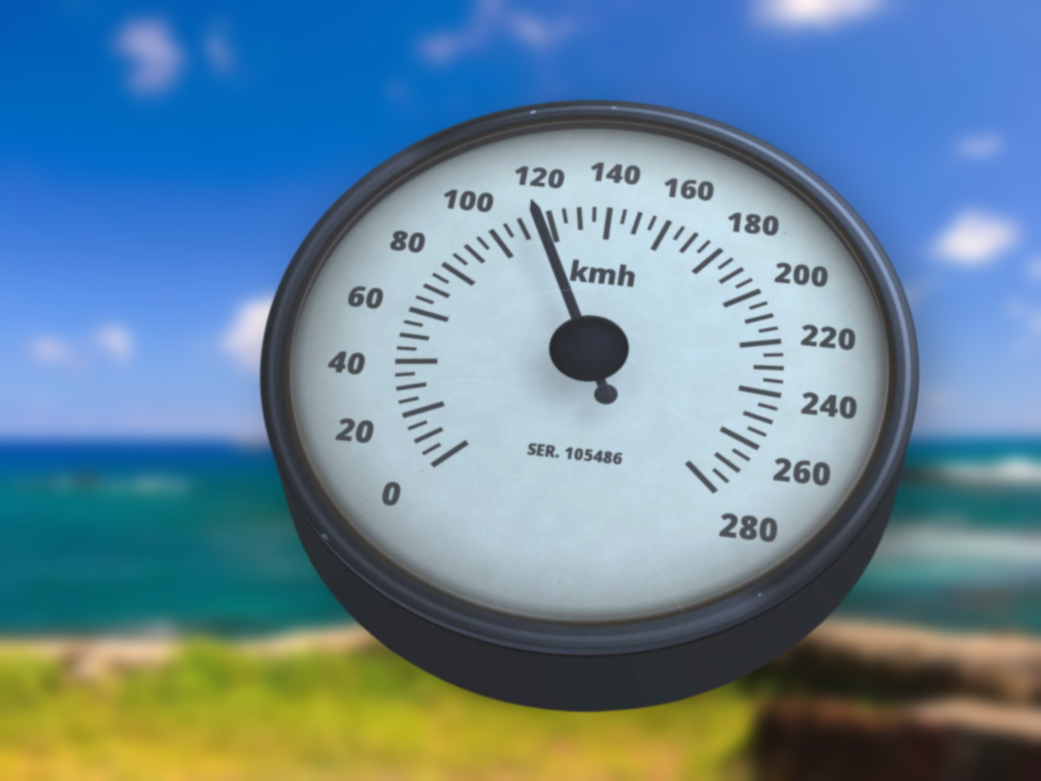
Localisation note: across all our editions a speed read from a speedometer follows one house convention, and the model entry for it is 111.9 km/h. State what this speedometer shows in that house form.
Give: 115 km/h
